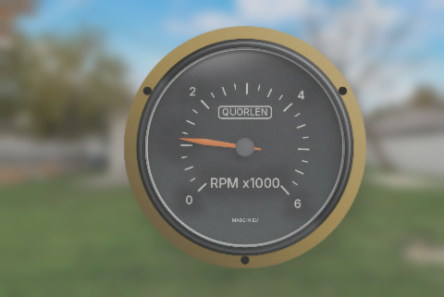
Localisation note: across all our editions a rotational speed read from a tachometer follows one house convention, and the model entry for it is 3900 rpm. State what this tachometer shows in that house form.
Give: 1125 rpm
